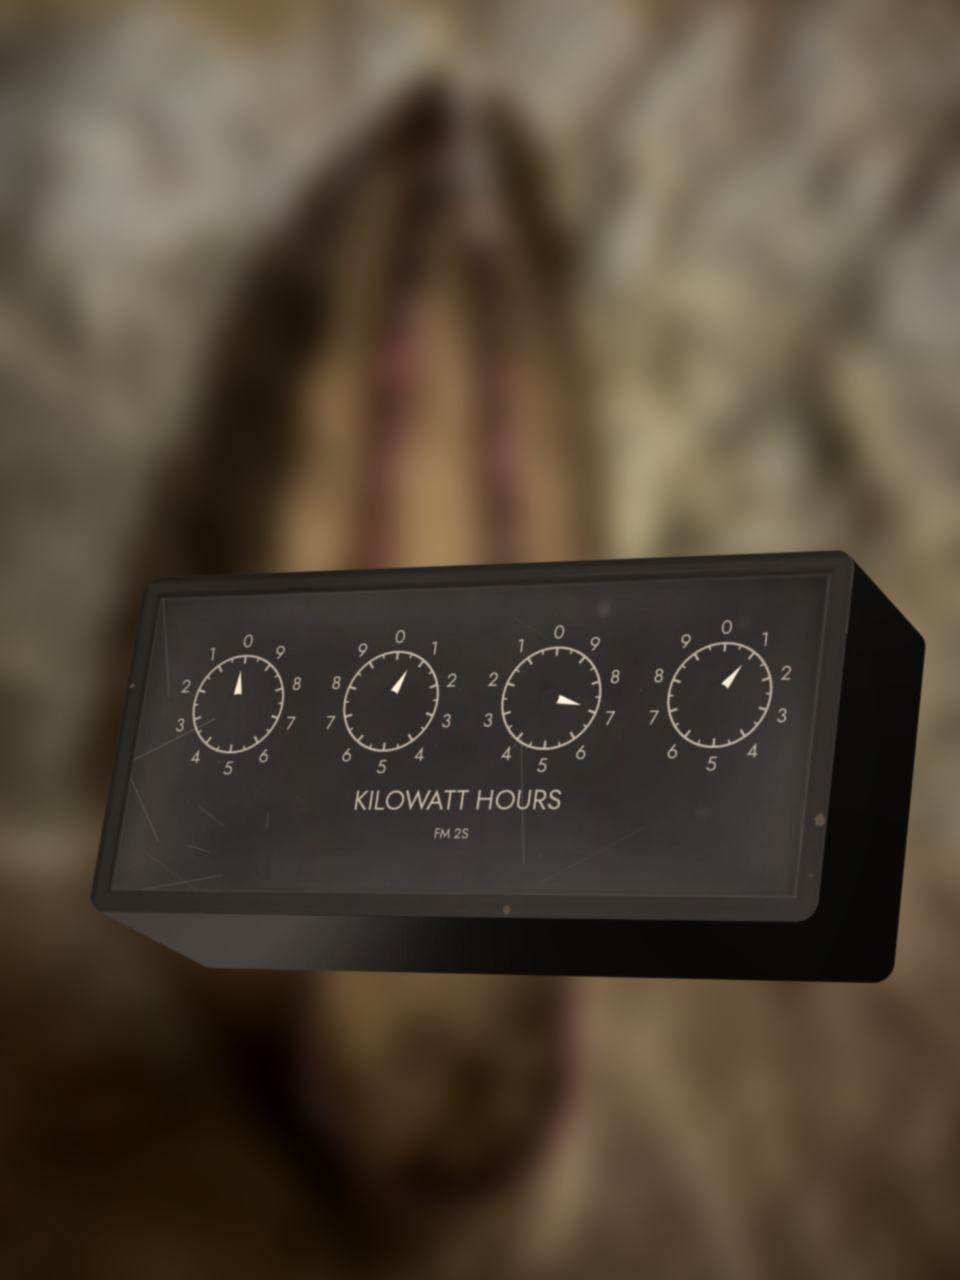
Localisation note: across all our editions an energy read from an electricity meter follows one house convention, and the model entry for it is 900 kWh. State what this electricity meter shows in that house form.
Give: 71 kWh
